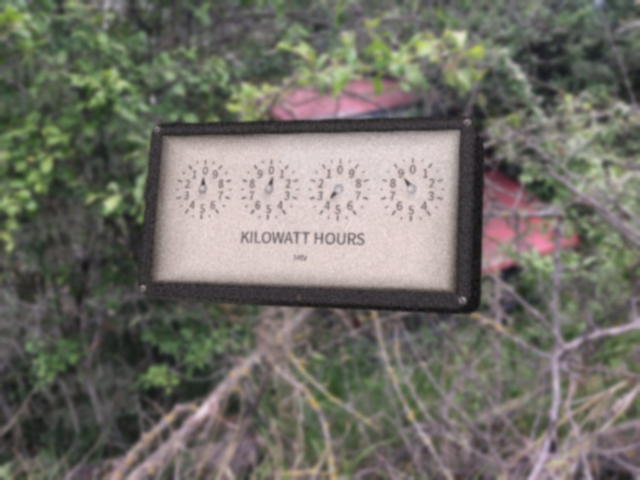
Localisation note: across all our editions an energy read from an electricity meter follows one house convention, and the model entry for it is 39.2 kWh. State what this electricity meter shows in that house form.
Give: 39 kWh
